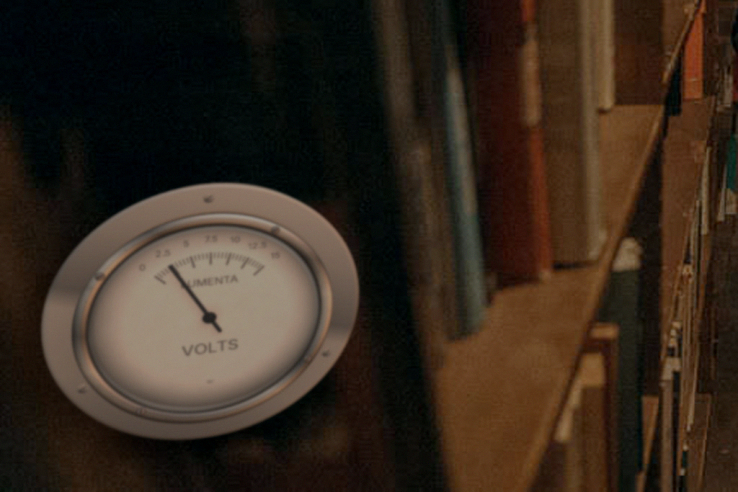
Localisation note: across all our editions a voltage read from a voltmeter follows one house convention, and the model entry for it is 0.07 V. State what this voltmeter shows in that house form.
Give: 2.5 V
